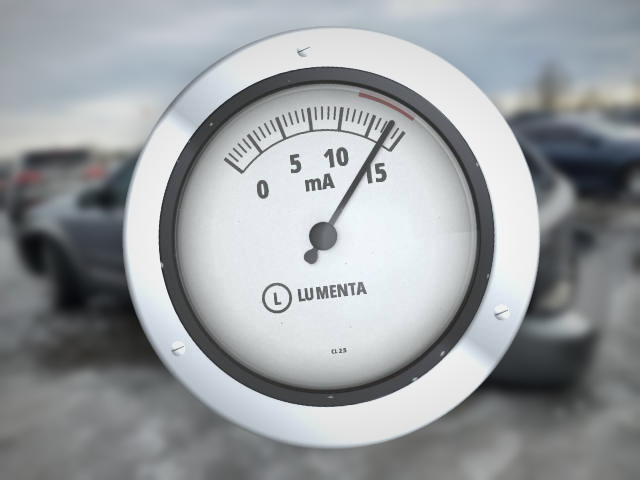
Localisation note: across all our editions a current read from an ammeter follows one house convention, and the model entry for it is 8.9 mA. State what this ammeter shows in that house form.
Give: 14 mA
